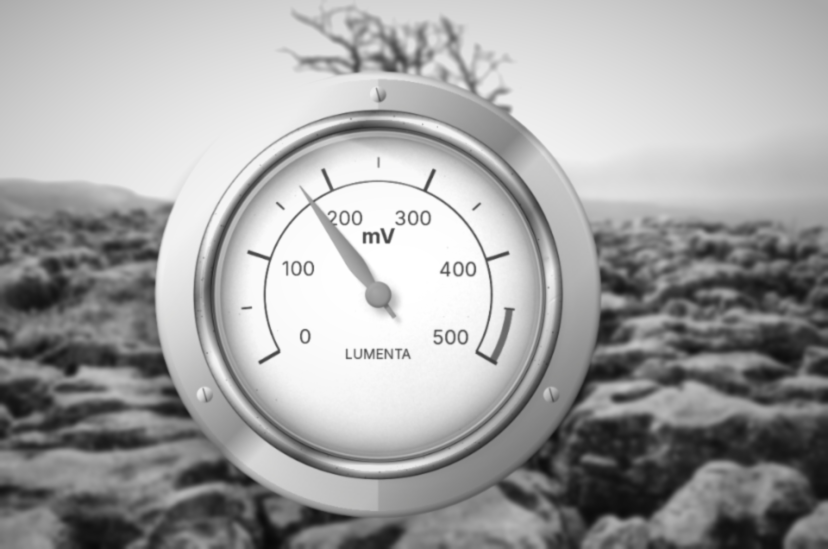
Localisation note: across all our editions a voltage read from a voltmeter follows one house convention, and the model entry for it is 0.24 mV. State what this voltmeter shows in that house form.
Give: 175 mV
